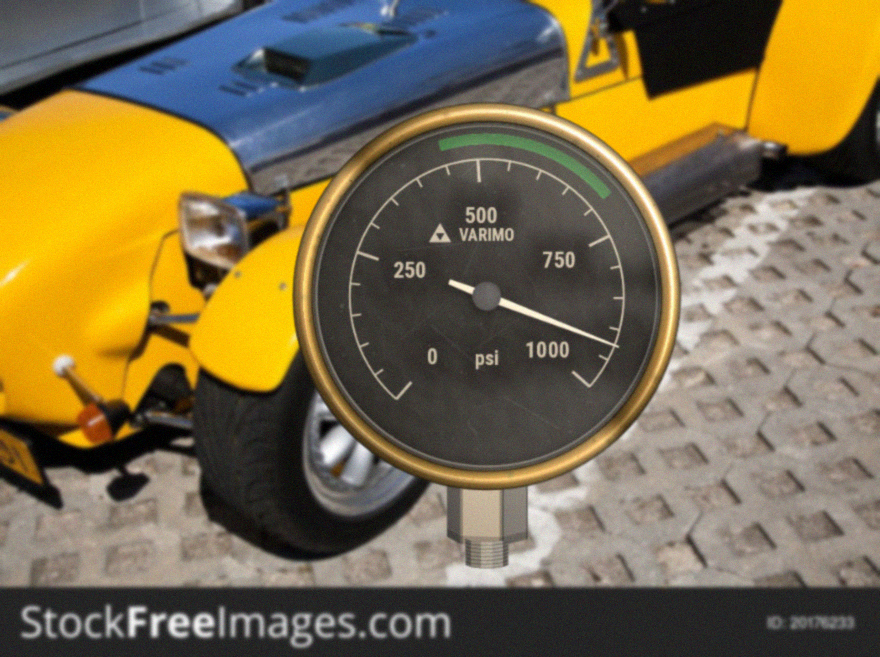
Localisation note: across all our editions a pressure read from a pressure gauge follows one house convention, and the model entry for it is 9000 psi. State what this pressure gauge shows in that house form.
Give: 925 psi
